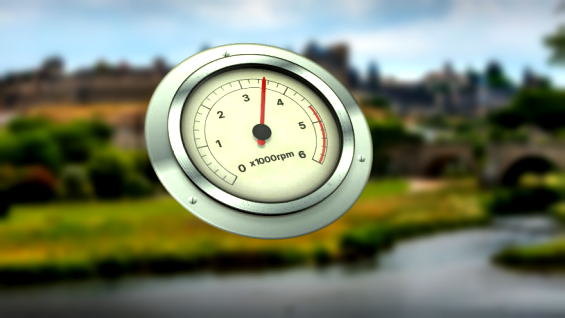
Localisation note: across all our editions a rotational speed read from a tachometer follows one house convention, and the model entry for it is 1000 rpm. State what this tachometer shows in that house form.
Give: 3500 rpm
